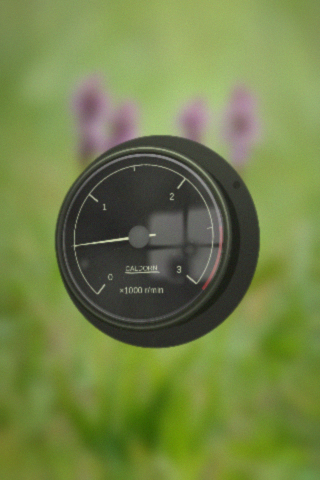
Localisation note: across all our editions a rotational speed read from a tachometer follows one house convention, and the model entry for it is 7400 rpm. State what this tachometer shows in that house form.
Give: 500 rpm
